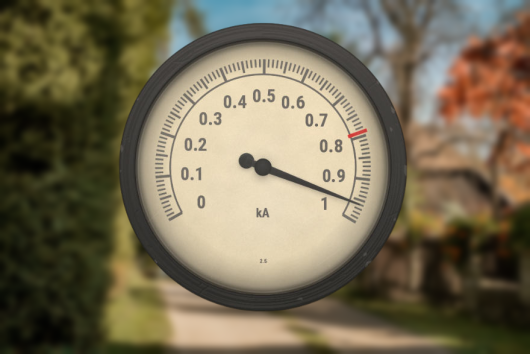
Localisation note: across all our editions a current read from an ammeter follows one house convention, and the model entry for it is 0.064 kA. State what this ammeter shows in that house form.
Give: 0.96 kA
